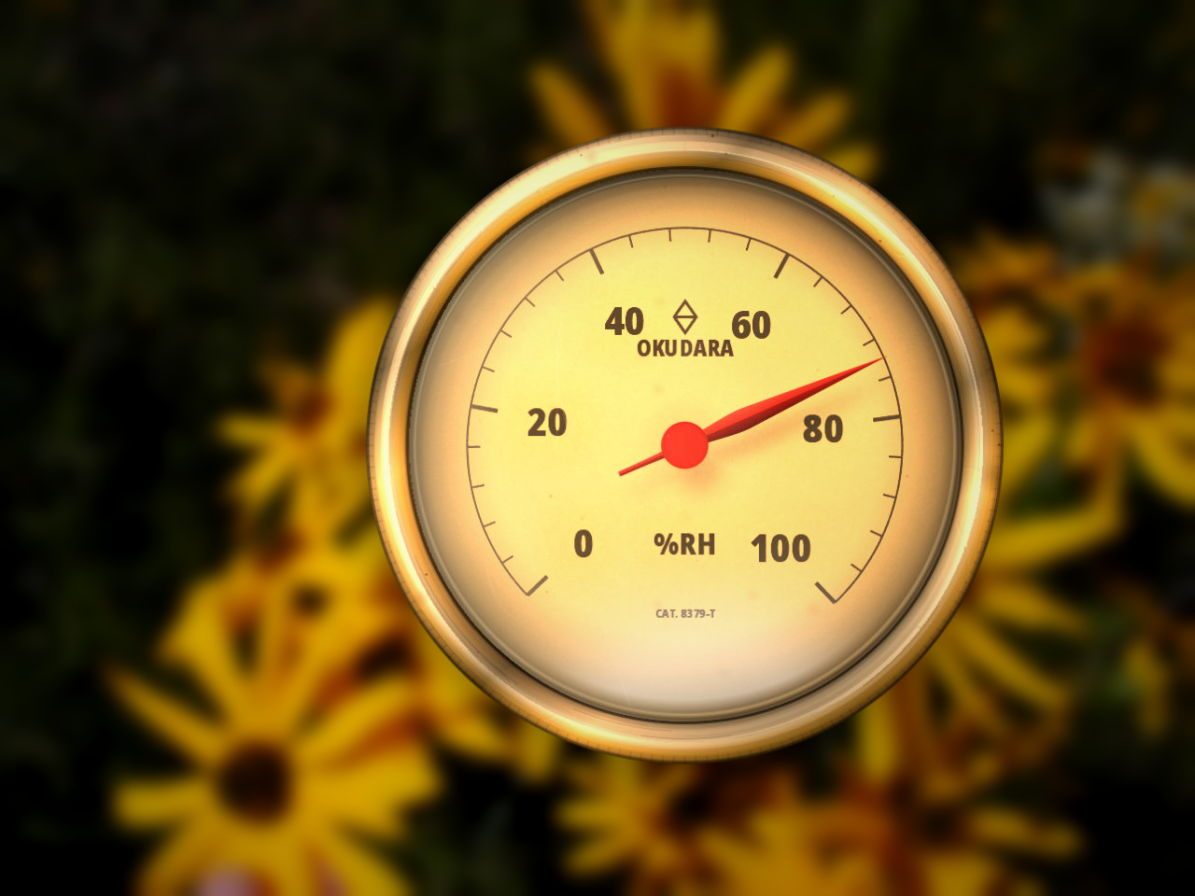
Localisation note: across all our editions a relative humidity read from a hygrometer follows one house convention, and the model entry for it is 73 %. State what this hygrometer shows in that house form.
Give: 74 %
